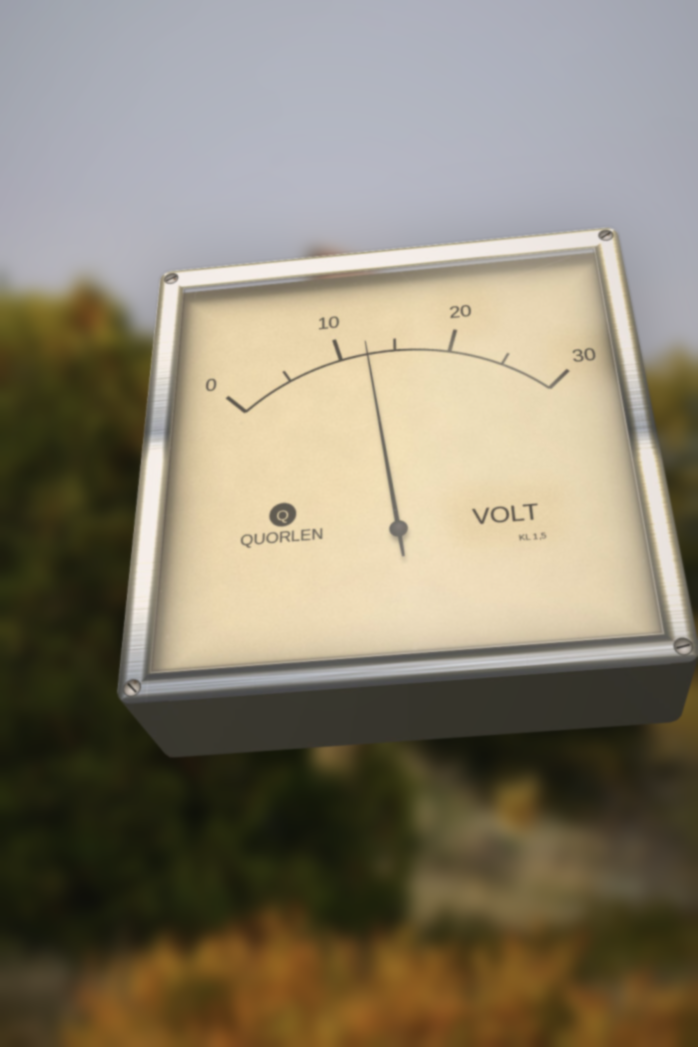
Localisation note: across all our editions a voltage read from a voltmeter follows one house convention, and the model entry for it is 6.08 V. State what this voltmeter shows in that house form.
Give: 12.5 V
